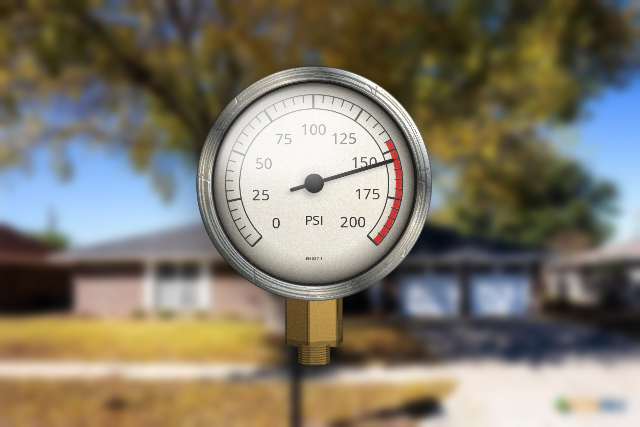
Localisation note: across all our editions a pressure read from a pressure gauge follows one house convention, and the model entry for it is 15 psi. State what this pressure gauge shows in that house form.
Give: 155 psi
